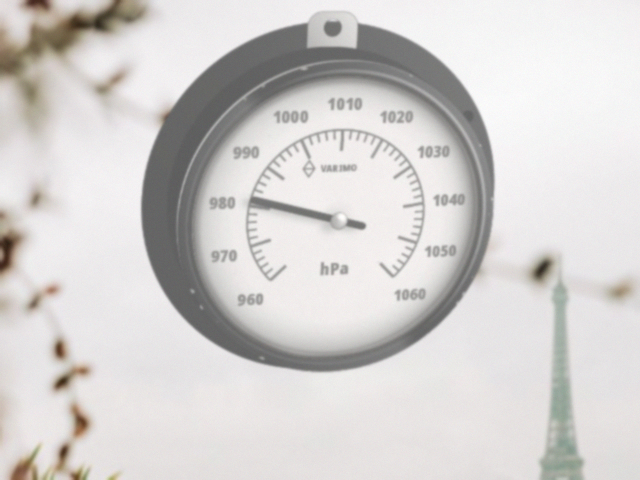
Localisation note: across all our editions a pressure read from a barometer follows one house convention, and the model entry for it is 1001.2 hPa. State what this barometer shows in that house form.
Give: 982 hPa
